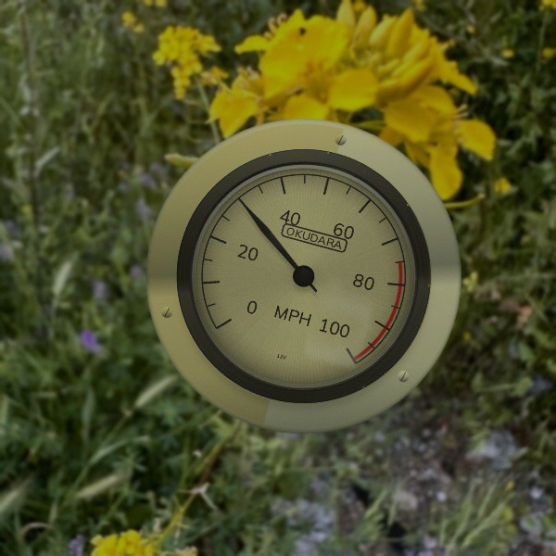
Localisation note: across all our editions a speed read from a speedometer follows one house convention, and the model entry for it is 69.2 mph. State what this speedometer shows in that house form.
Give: 30 mph
